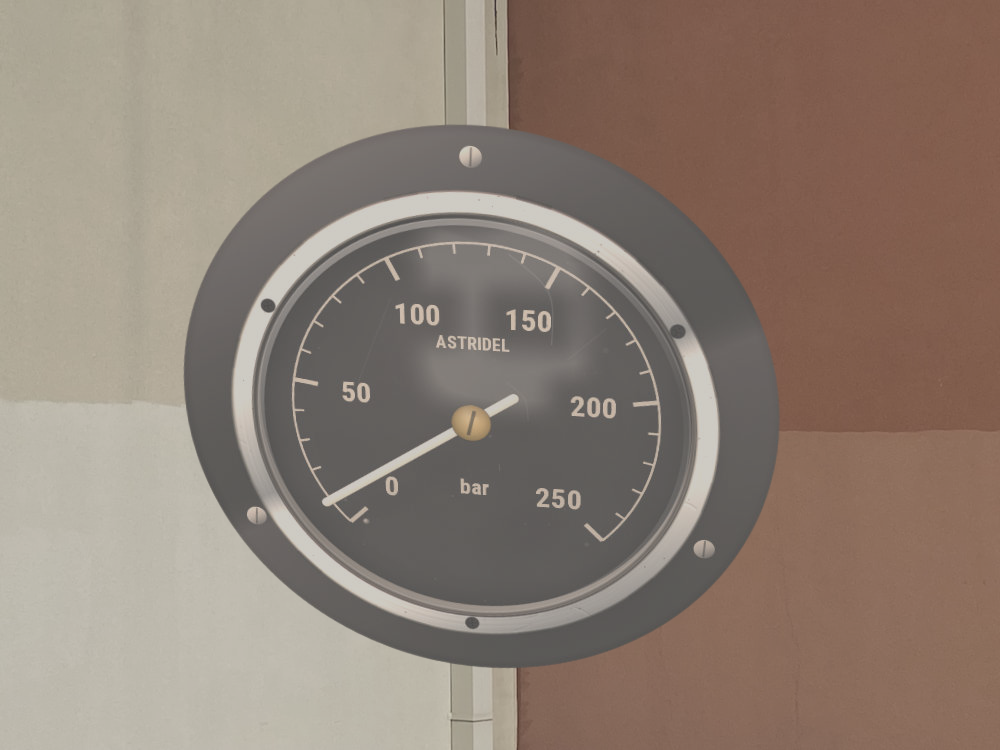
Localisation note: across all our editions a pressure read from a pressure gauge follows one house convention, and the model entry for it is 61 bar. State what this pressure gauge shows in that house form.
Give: 10 bar
